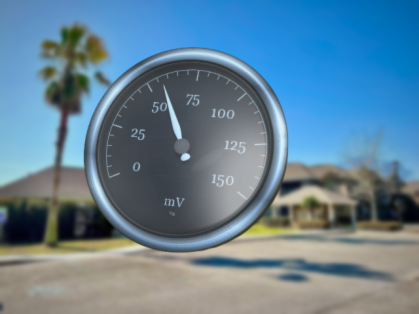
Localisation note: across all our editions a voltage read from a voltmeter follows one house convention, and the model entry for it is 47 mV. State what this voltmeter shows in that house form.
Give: 57.5 mV
